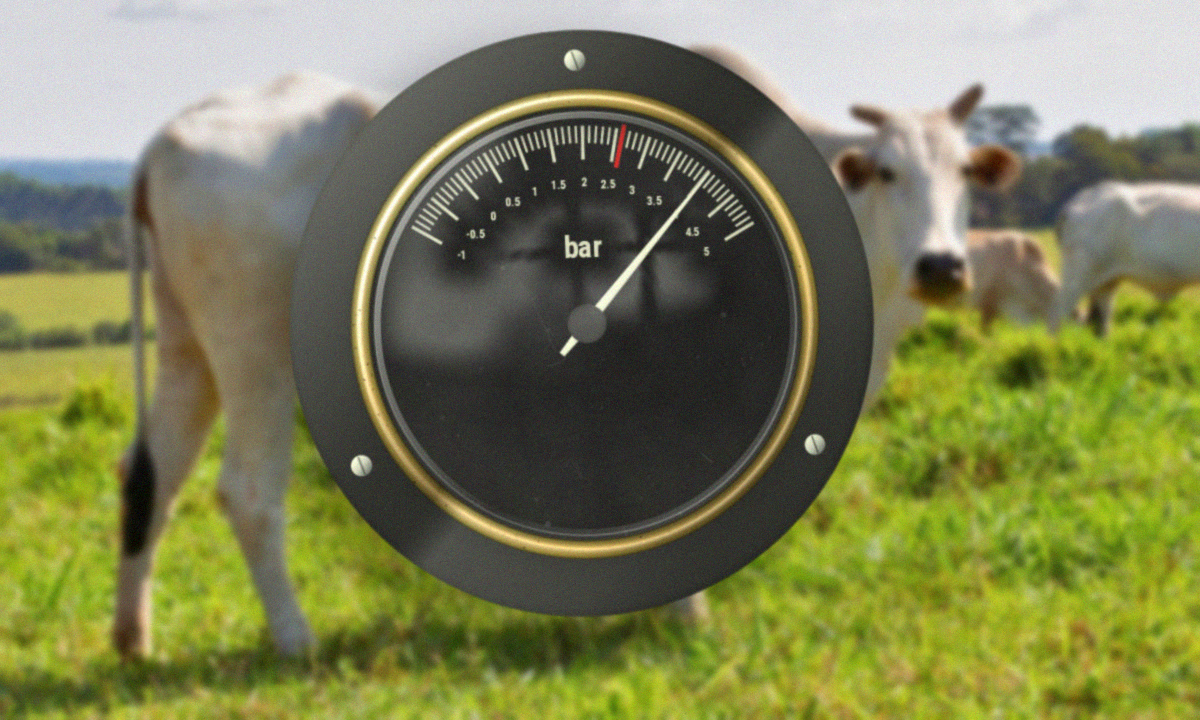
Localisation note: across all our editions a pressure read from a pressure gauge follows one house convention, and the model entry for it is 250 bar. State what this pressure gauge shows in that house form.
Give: 4 bar
